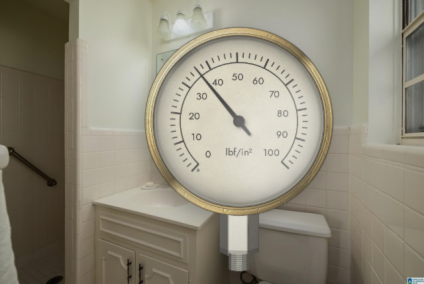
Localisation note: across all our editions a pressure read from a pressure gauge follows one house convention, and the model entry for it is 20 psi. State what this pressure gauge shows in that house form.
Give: 36 psi
